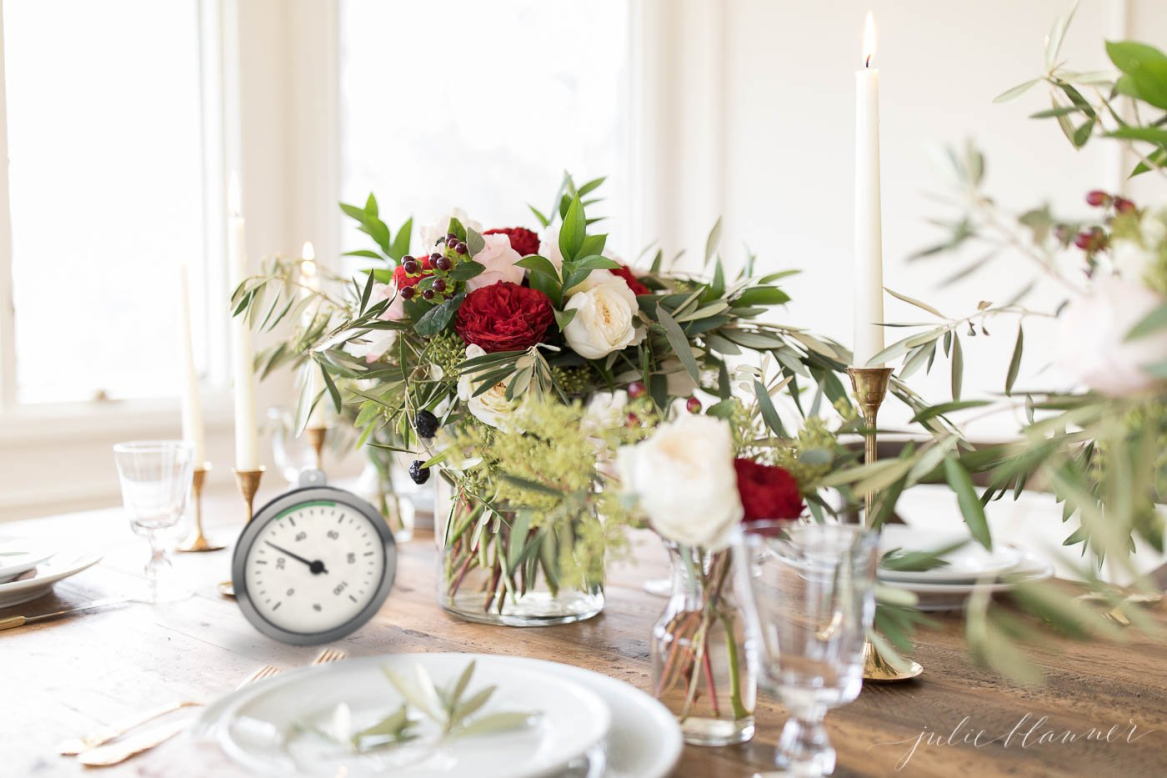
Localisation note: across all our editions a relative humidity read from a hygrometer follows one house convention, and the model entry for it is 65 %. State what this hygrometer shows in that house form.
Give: 28 %
